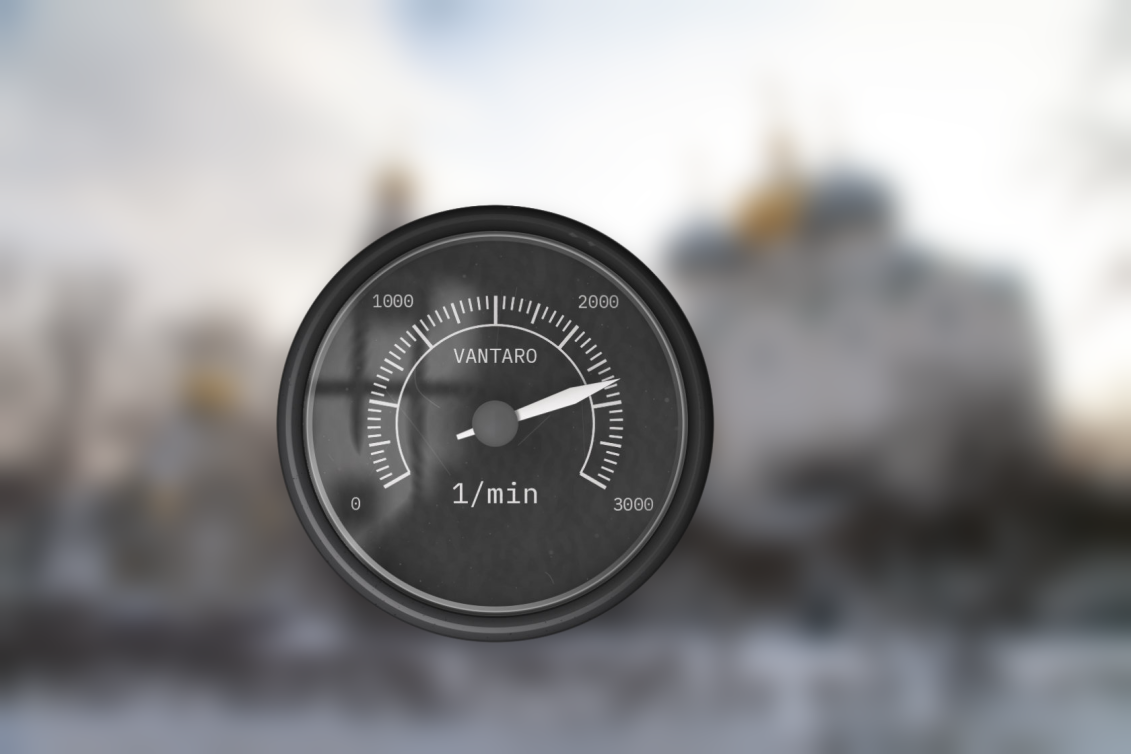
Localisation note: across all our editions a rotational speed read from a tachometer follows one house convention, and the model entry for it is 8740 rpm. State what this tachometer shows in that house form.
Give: 2375 rpm
